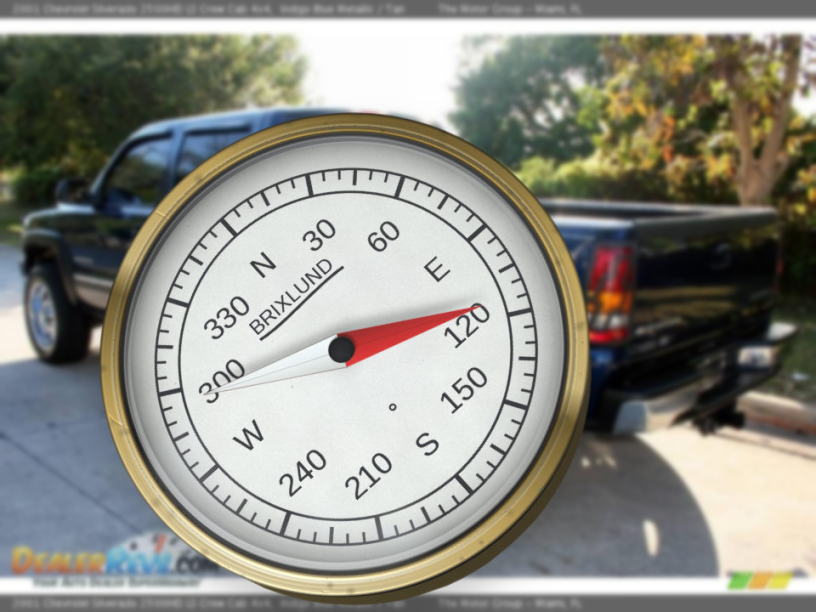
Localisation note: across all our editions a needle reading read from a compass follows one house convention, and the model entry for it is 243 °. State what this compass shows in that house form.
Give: 115 °
